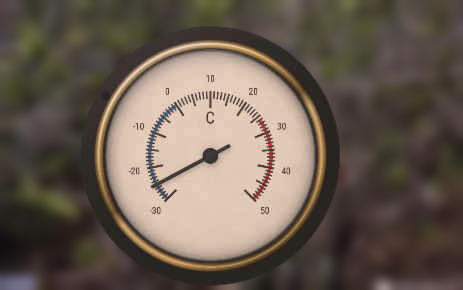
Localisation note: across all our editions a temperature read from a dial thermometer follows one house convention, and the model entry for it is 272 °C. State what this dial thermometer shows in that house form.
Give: -25 °C
